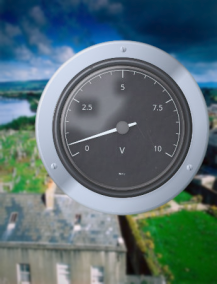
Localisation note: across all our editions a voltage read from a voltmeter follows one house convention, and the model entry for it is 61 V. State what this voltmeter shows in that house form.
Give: 0.5 V
